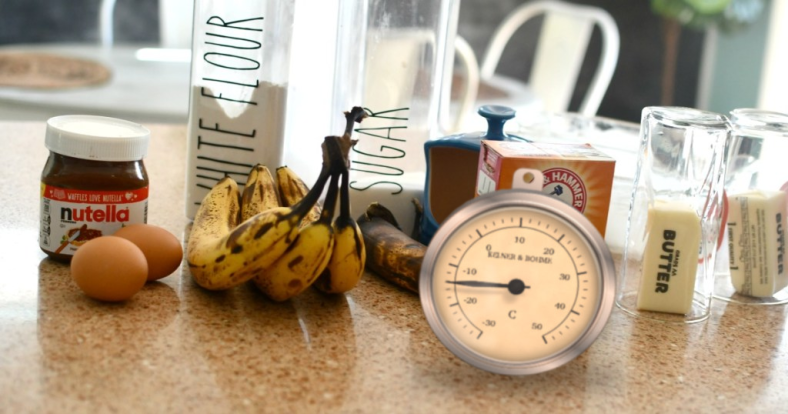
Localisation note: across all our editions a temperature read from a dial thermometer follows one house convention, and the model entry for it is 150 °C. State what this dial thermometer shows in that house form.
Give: -14 °C
